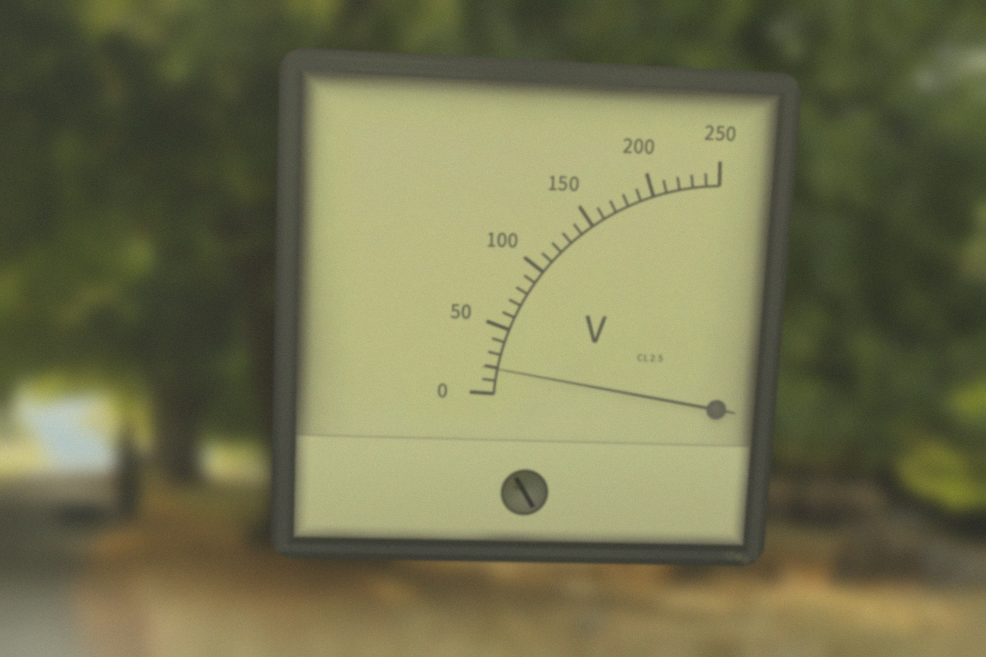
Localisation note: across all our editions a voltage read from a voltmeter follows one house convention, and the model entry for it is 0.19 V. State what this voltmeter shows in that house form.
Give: 20 V
